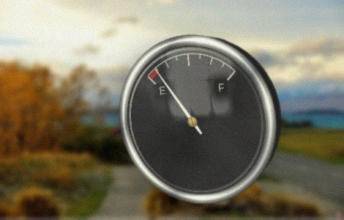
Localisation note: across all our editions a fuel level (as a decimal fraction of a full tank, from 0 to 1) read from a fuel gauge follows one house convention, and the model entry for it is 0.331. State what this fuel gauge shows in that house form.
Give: 0.125
